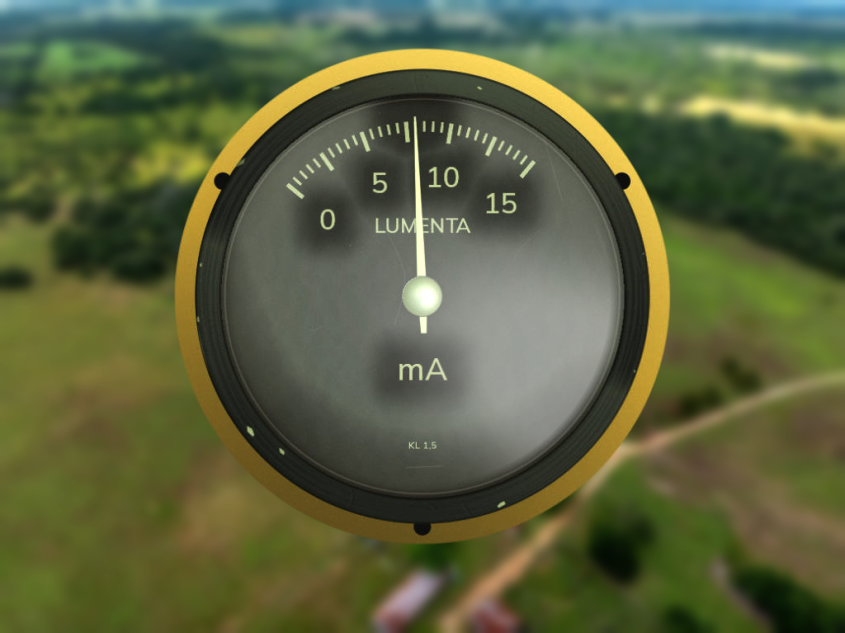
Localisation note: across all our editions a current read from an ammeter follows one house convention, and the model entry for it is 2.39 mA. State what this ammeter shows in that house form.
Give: 8 mA
